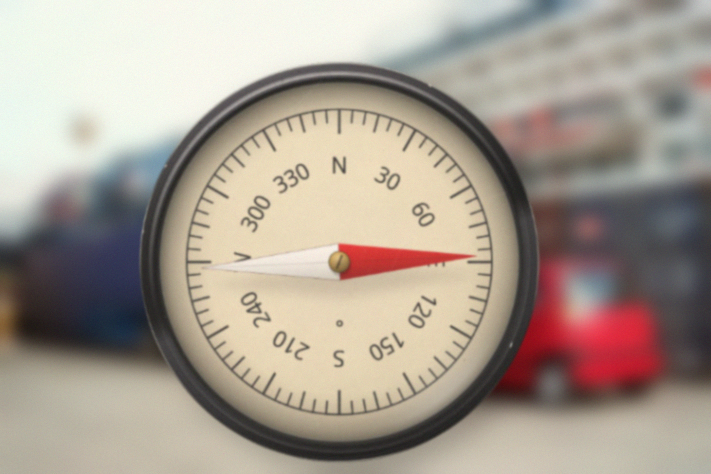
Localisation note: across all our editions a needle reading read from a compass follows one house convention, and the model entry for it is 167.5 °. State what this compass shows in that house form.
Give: 87.5 °
